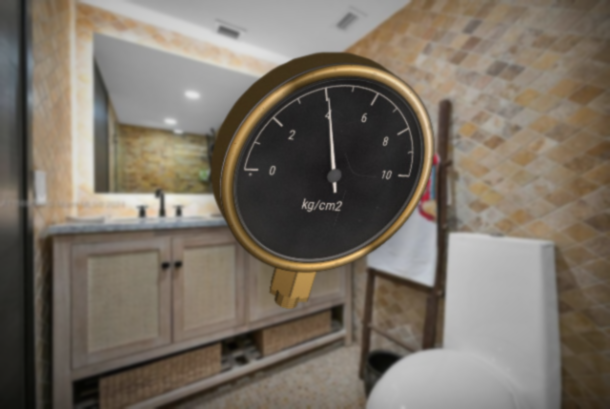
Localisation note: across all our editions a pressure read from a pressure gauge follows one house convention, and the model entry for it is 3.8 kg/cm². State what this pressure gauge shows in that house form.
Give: 4 kg/cm²
